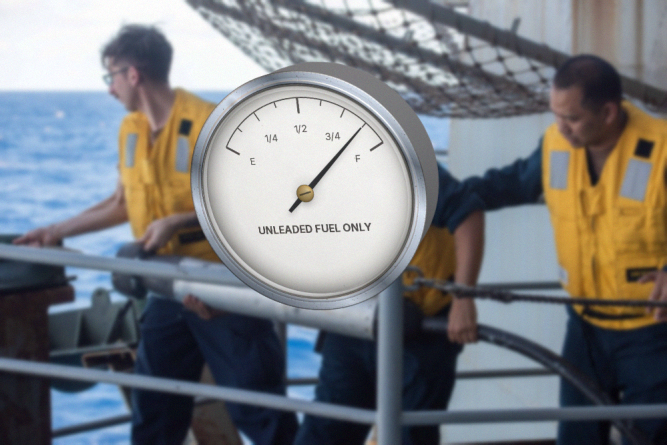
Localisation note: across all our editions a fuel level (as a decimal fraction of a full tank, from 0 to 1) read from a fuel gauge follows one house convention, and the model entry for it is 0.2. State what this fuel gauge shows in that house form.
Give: 0.875
